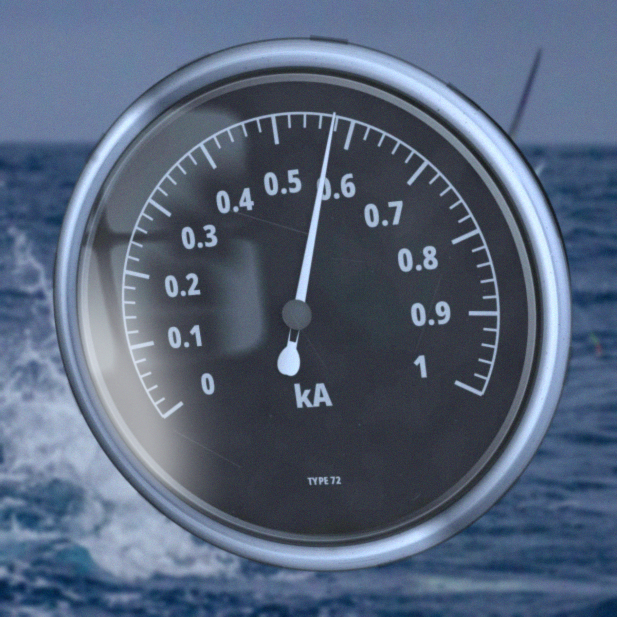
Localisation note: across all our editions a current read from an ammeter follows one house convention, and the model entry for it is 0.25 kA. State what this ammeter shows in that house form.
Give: 0.58 kA
